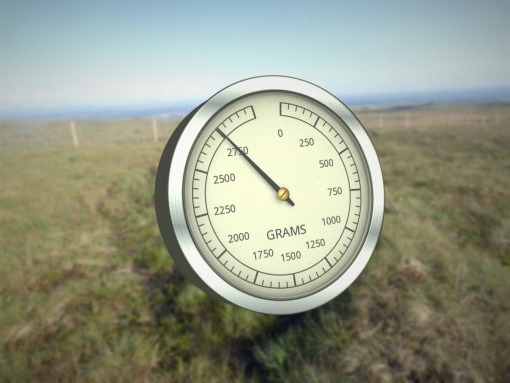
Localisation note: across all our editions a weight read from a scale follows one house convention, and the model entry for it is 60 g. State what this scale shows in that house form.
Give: 2750 g
